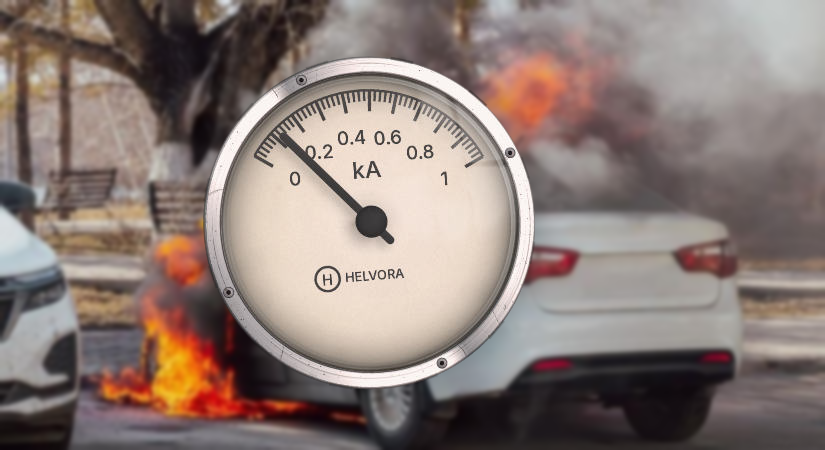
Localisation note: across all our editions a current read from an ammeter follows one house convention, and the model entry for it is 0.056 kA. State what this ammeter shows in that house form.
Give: 0.12 kA
